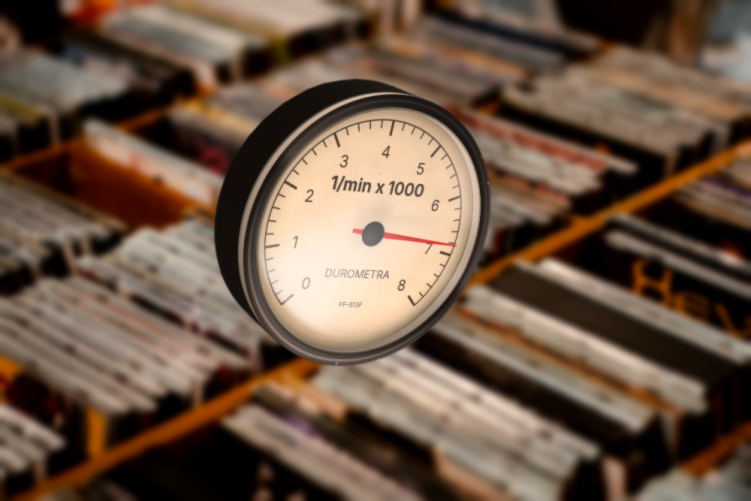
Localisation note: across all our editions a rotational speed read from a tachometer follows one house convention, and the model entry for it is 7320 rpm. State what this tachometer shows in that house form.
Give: 6800 rpm
